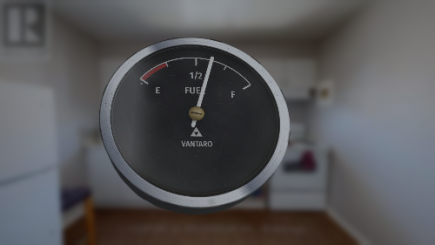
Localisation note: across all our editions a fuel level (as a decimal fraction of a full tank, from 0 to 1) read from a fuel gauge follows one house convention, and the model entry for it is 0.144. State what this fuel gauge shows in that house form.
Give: 0.625
